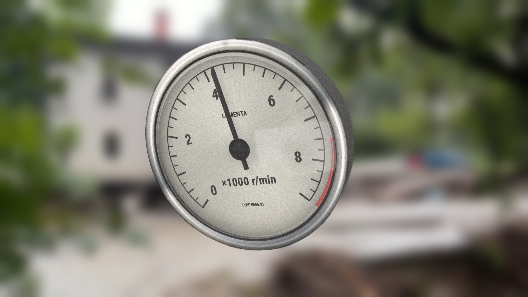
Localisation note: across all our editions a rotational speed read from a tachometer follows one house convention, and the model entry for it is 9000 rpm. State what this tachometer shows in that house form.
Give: 4250 rpm
